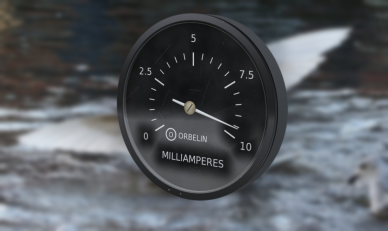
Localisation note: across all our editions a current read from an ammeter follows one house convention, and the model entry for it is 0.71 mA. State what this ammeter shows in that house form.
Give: 9.5 mA
